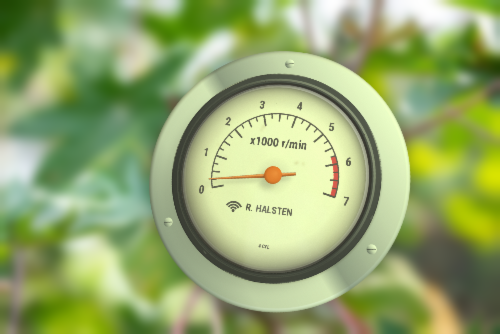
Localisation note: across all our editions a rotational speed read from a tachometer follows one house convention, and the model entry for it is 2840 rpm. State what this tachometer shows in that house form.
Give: 250 rpm
